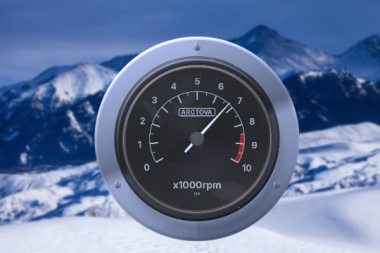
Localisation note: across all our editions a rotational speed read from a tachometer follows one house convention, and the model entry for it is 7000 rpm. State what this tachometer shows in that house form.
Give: 6750 rpm
